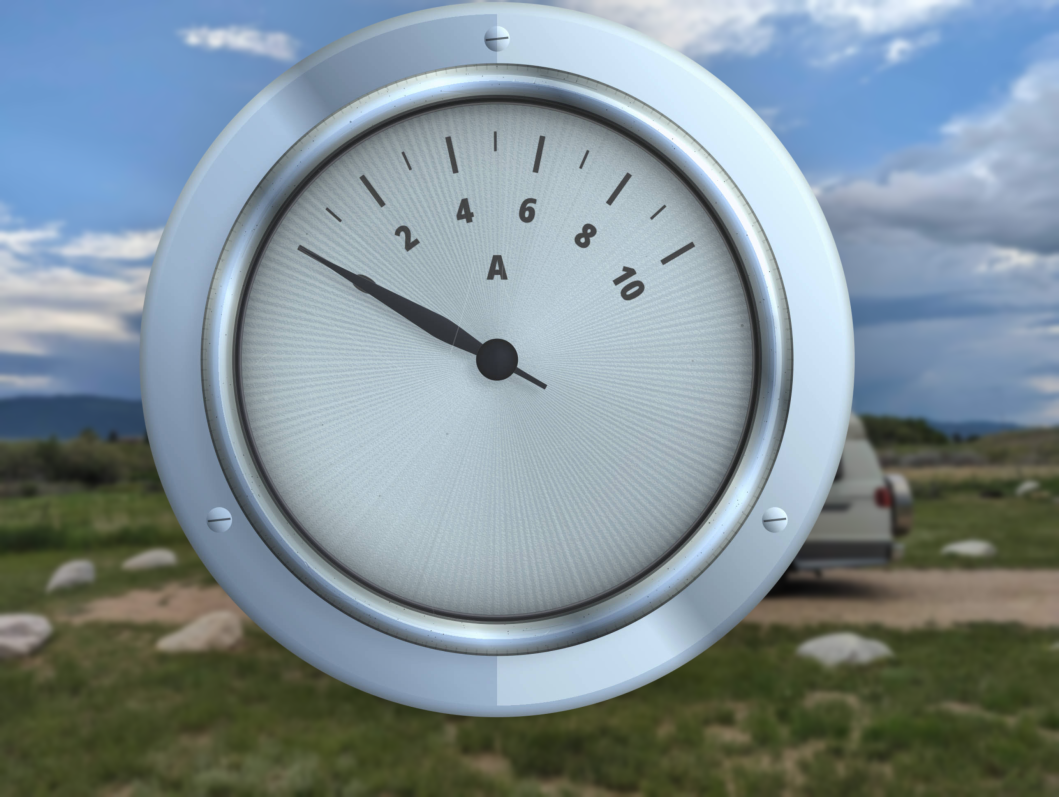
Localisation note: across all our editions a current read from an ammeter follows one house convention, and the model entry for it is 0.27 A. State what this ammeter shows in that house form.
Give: 0 A
